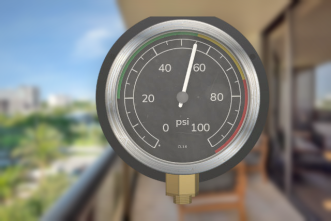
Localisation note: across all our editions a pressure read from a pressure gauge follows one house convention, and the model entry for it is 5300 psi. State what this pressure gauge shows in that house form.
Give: 55 psi
